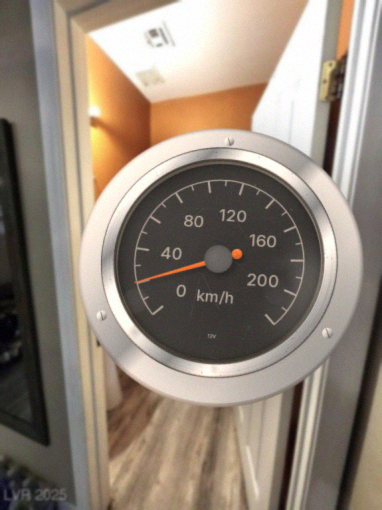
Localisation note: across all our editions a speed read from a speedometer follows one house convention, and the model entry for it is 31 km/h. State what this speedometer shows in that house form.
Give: 20 km/h
